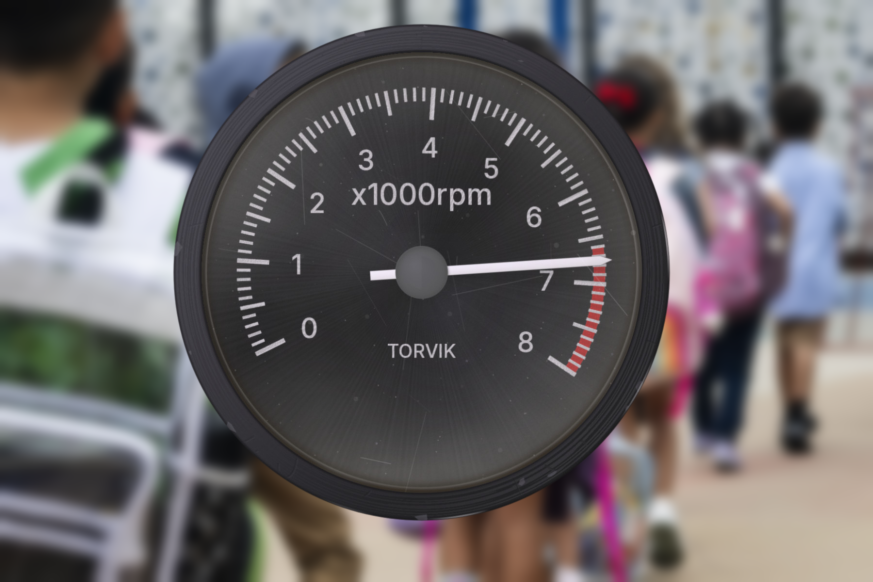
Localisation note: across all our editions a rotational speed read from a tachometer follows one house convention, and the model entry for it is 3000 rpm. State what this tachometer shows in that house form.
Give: 6750 rpm
